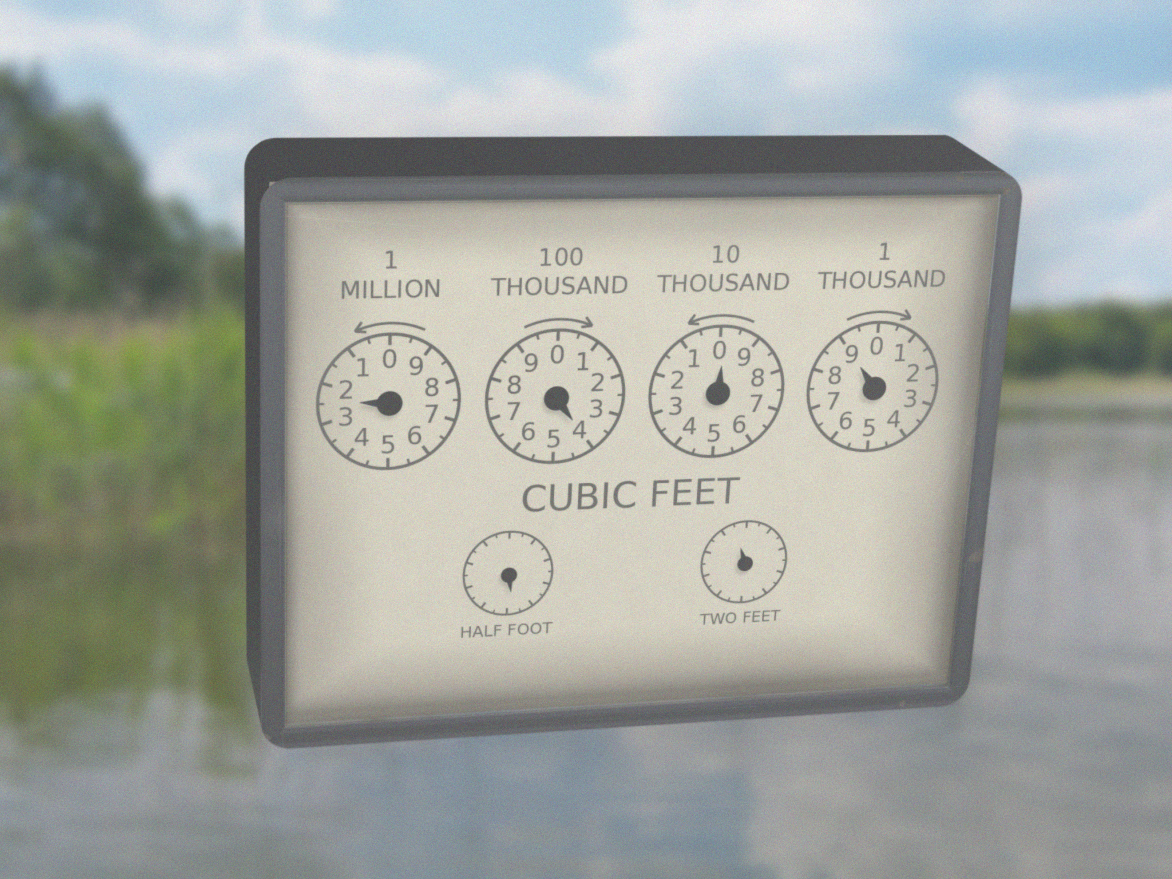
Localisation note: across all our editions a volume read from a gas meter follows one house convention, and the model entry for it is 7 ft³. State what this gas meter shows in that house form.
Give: 239900 ft³
